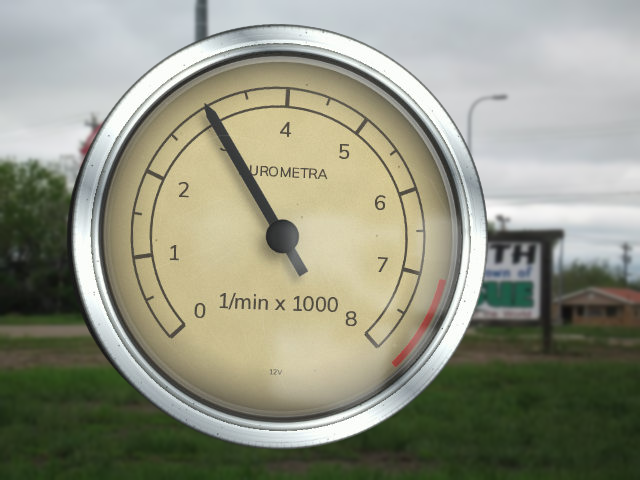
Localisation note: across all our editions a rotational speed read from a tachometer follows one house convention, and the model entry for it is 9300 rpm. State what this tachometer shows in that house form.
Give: 3000 rpm
